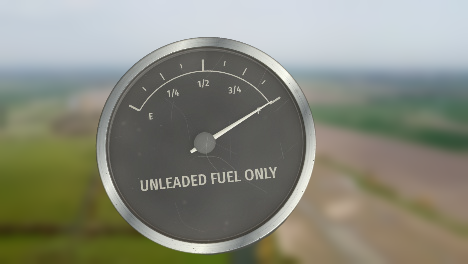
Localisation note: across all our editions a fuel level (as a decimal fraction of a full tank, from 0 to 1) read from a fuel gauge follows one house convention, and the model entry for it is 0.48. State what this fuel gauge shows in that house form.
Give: 1
